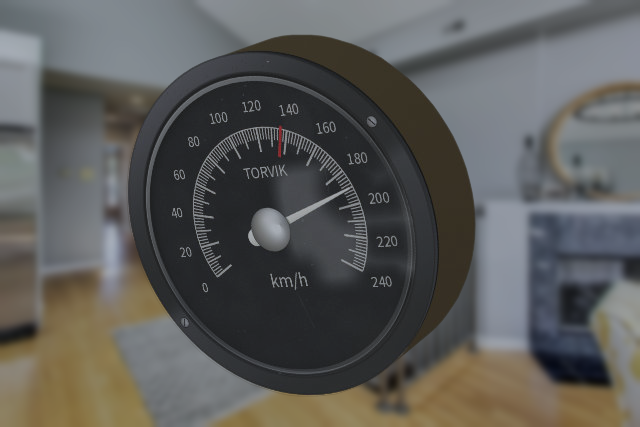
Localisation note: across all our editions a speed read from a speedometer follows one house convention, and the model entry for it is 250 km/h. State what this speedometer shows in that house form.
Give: 190 km/h
